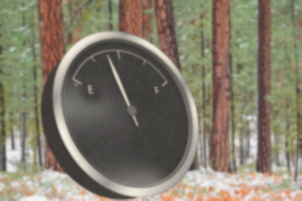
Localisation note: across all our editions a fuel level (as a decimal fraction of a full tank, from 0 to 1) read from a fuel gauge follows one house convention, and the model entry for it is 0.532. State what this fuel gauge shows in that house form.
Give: 0.375
